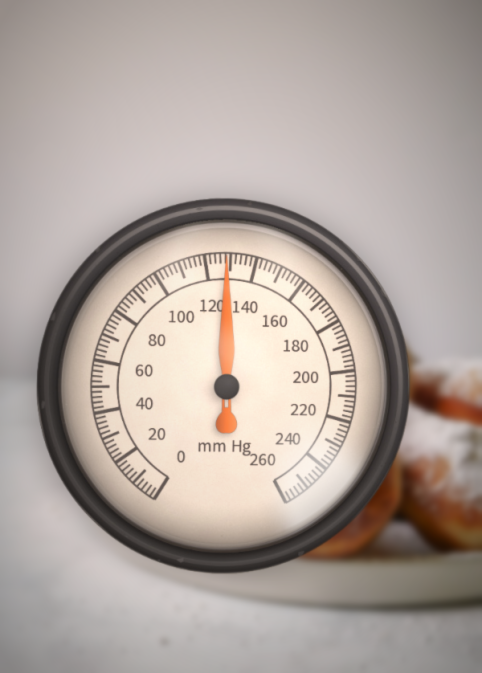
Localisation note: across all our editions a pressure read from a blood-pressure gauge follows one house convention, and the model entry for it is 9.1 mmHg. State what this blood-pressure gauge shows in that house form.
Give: 128 mmHg
